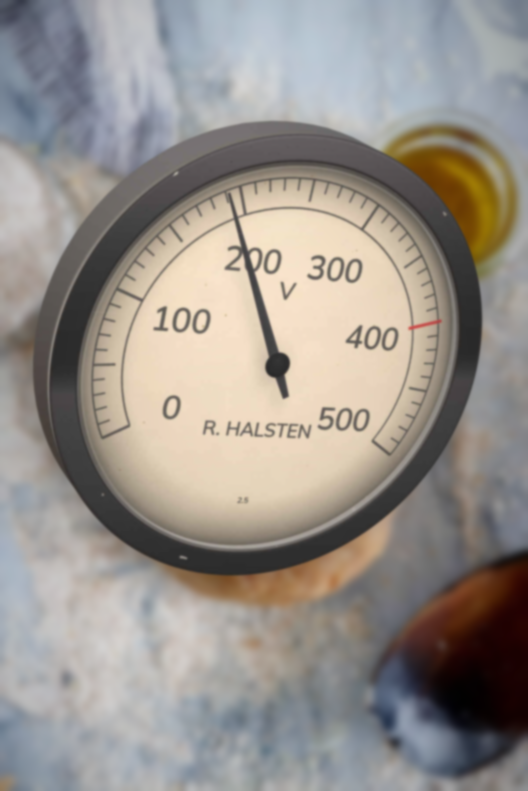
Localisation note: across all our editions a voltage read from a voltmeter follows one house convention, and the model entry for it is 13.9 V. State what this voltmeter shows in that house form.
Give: 190 V
